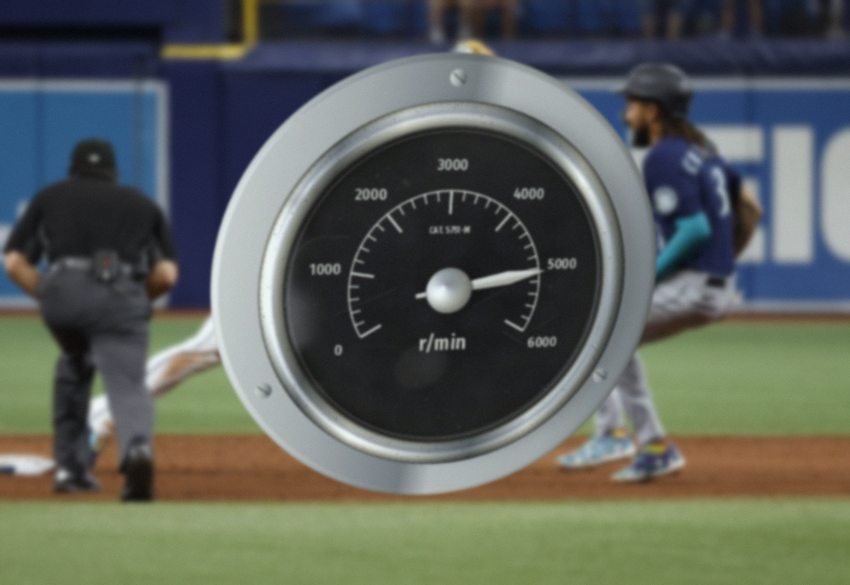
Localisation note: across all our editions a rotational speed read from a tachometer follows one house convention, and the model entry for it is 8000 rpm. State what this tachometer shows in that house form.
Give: 5000 rpm
